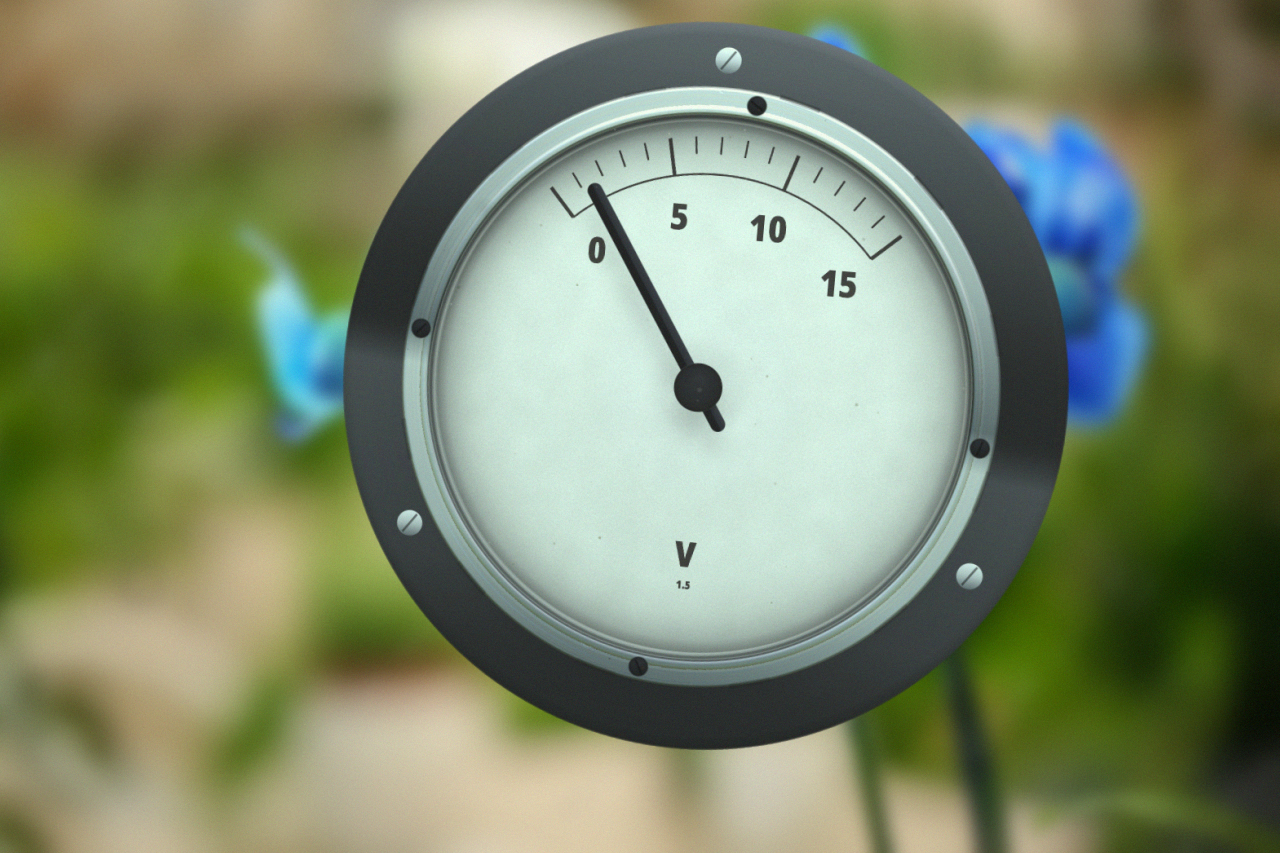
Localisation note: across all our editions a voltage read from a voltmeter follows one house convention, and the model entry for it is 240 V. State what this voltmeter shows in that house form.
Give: 1.5 V
